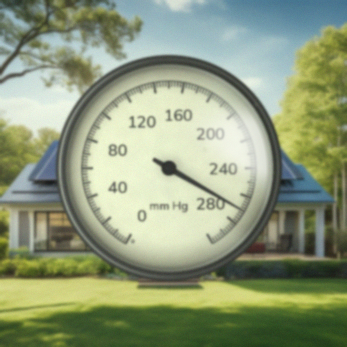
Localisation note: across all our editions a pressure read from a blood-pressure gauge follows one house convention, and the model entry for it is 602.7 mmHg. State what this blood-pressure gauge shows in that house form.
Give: 270 mmHg
